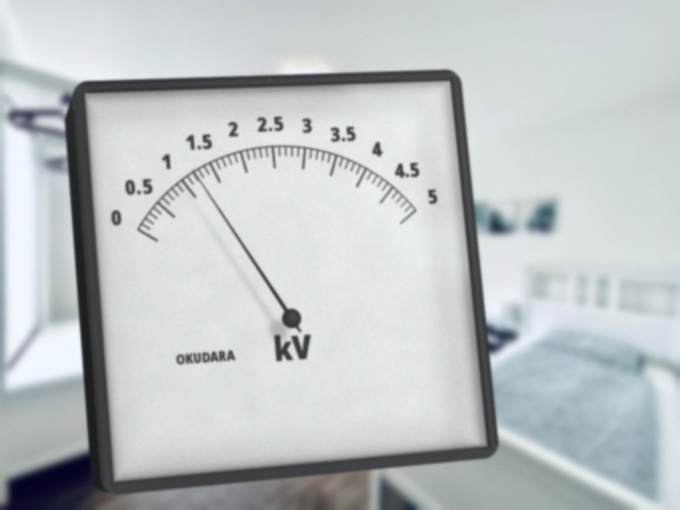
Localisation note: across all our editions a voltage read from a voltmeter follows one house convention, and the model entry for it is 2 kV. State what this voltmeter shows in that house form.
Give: 1.2 kV
